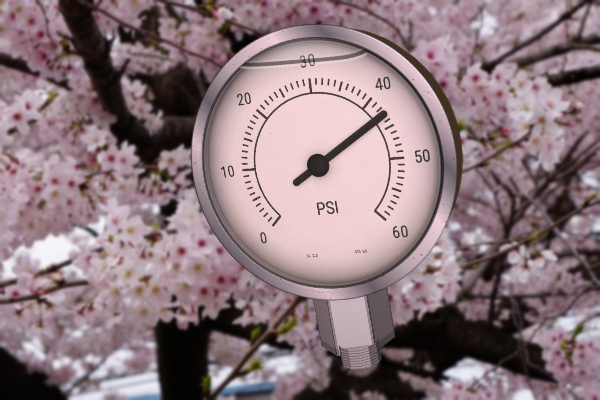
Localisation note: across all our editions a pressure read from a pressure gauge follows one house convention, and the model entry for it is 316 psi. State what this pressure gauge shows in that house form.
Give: 43 psi
